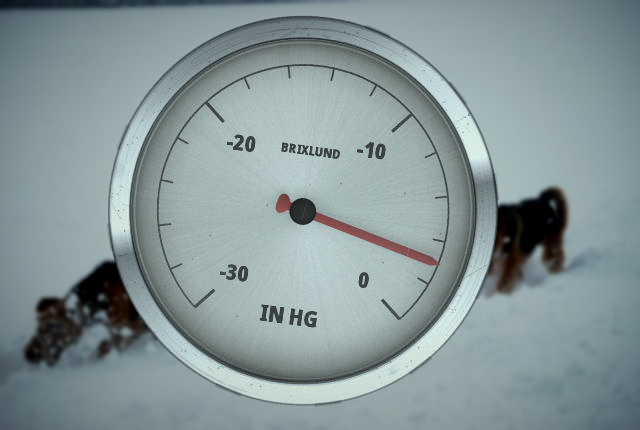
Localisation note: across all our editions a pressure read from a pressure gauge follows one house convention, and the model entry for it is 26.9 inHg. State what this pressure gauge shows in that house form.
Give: -3 inHg
